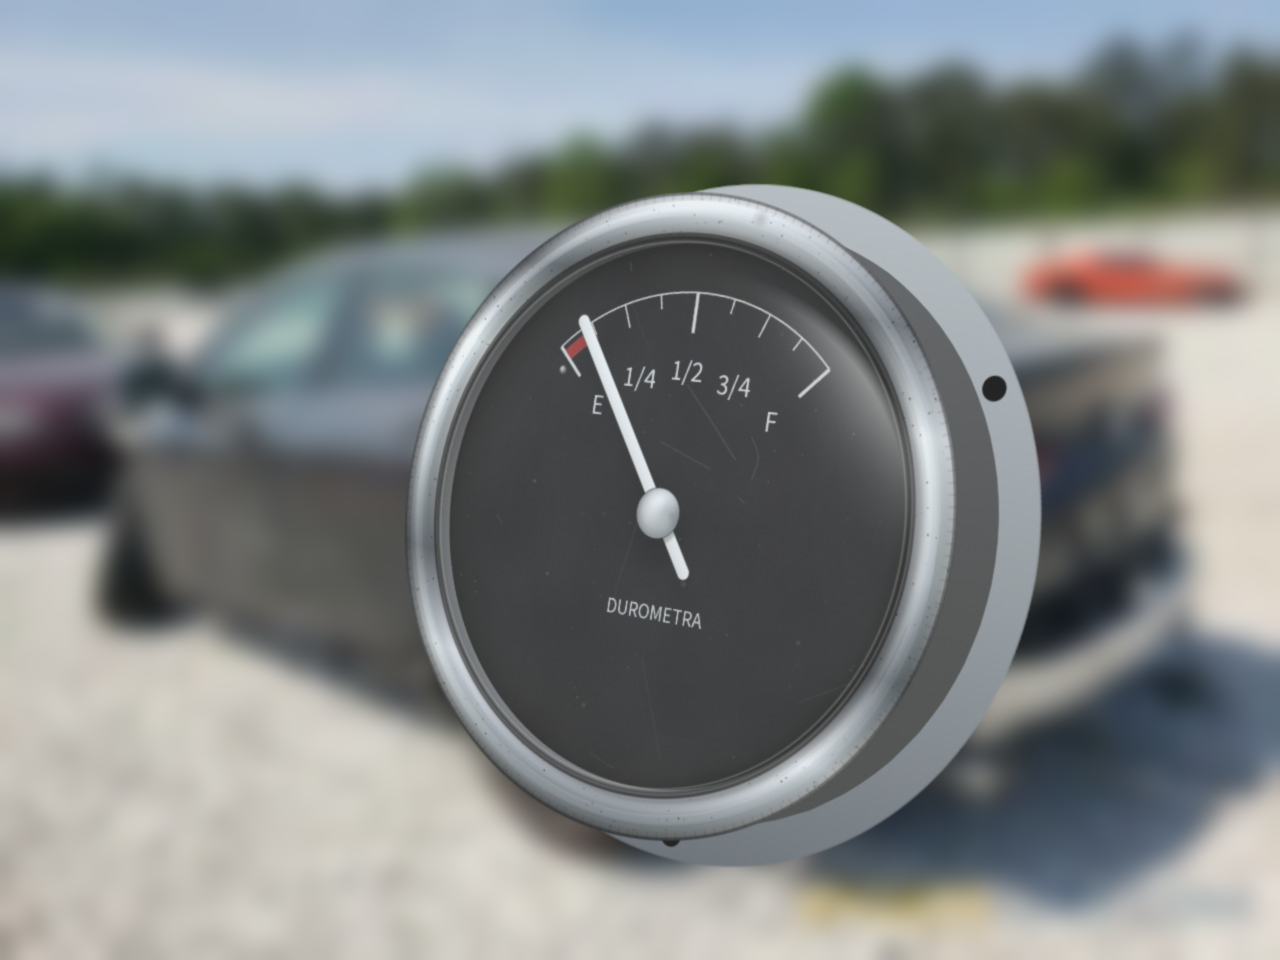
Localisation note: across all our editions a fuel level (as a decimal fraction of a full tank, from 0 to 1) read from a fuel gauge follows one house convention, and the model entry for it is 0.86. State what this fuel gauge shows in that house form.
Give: 0.125
